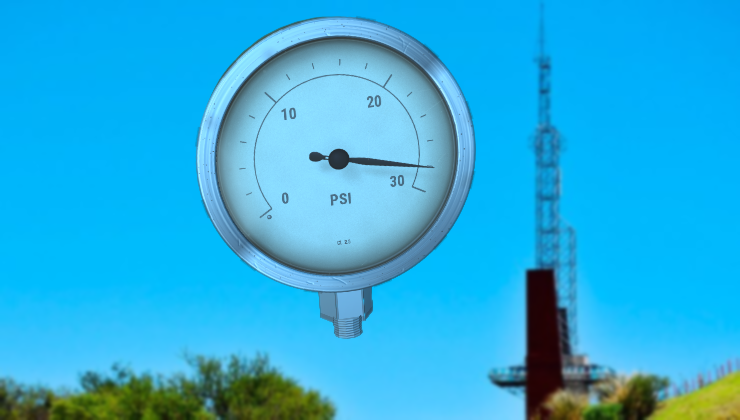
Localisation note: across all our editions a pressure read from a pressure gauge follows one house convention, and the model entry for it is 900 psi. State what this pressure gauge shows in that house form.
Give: 28 psi
